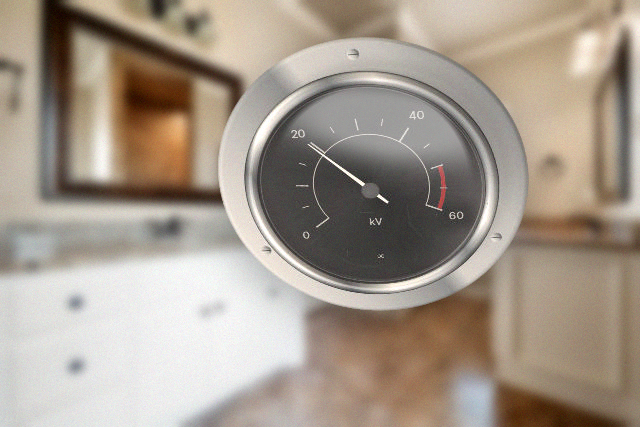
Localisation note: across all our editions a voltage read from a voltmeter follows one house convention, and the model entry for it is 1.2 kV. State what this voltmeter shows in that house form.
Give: 20 kV
